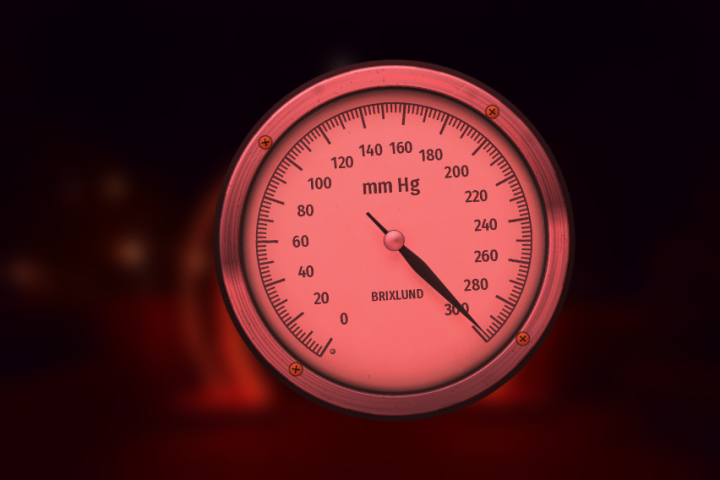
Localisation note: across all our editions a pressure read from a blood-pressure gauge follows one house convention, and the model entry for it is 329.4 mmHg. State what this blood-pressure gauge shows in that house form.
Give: 298 mmHg
